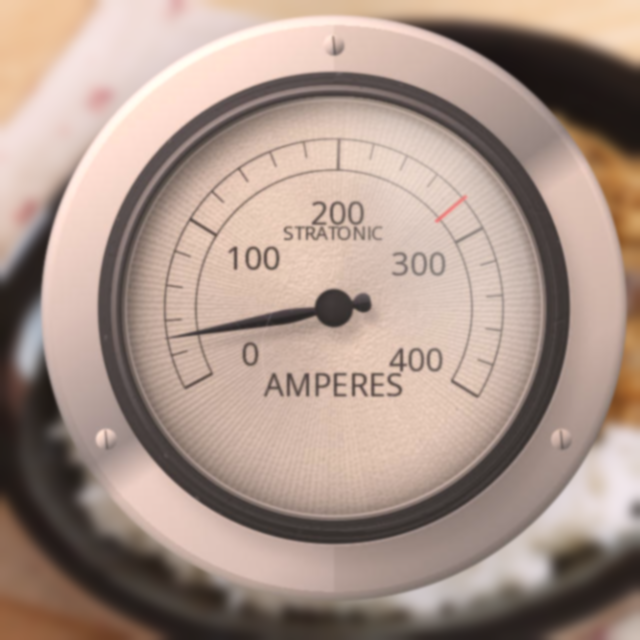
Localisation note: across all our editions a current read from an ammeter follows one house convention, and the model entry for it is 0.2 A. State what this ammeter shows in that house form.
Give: 30 A
